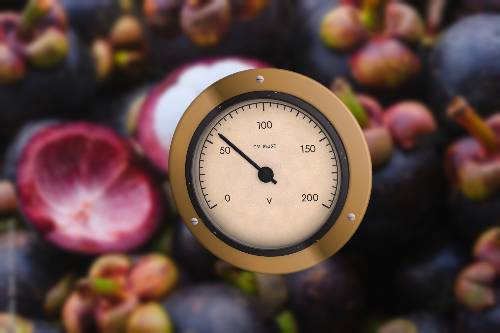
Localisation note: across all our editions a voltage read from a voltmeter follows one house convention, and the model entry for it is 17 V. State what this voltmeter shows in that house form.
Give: 60 V
